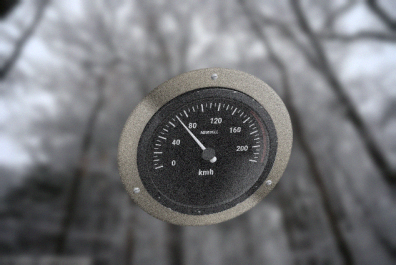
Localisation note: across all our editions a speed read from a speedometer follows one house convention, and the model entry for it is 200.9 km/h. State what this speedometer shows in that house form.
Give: 70 km/h
